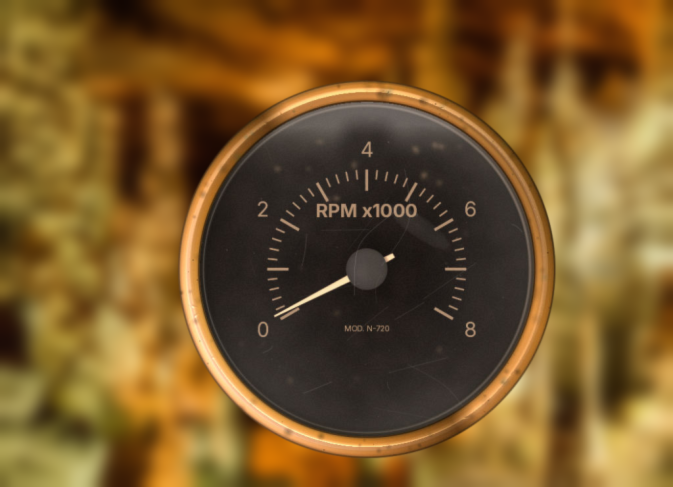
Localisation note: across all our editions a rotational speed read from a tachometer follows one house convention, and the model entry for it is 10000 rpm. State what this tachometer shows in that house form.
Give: 100 rpm
